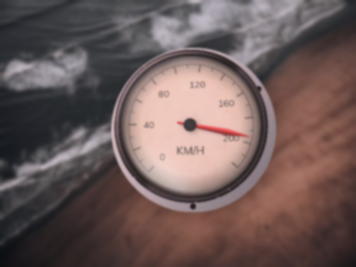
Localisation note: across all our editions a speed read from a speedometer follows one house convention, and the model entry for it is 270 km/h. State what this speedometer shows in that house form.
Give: 195 km/h
